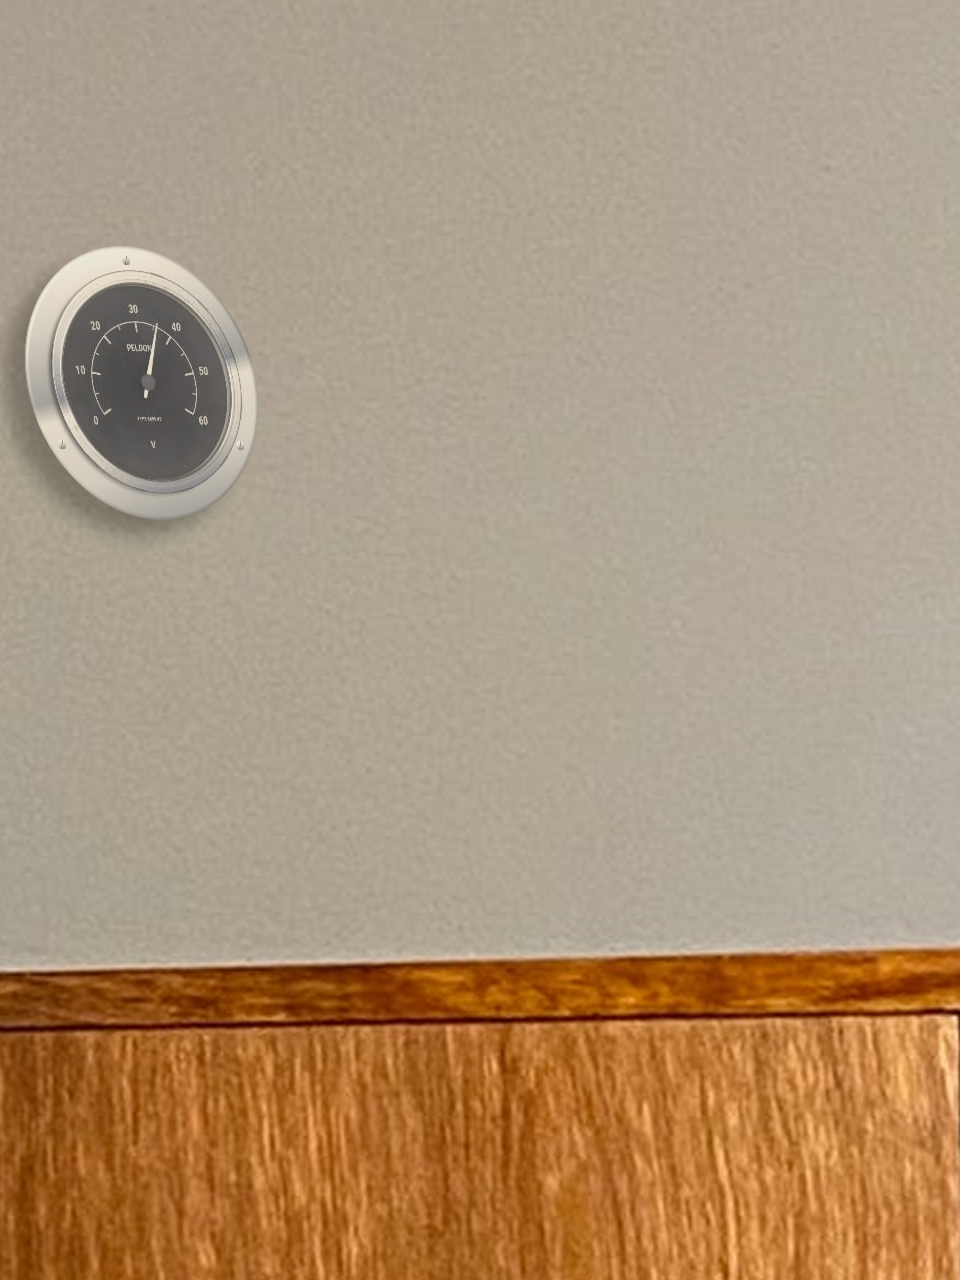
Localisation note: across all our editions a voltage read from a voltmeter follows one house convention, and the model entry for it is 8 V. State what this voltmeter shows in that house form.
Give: 35 V
